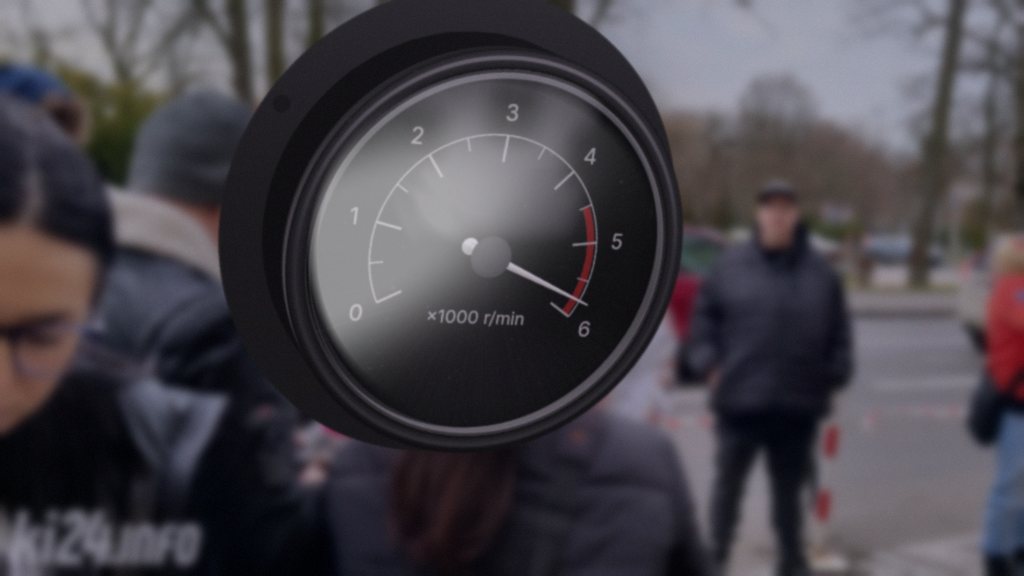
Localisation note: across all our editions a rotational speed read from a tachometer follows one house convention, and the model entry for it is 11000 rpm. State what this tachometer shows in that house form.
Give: 5750 rpm
